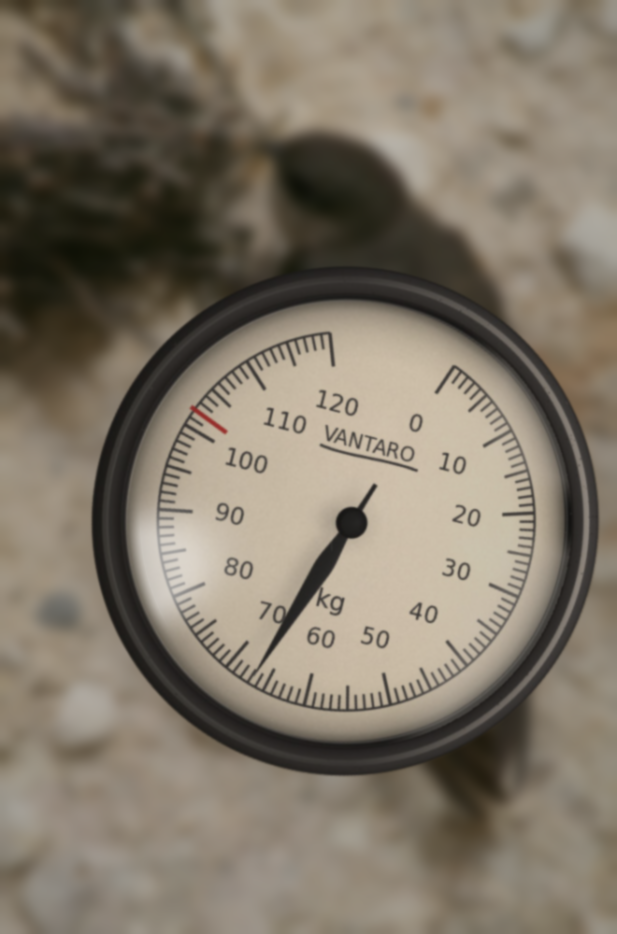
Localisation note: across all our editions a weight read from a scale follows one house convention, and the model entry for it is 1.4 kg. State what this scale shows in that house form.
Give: 67 kg
